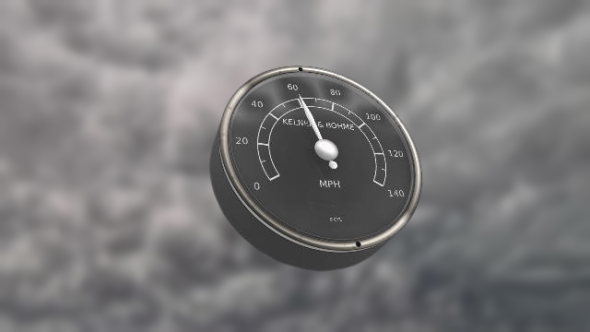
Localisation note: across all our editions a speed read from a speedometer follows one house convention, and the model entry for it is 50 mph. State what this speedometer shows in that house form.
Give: 60 mph
